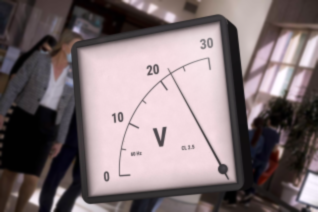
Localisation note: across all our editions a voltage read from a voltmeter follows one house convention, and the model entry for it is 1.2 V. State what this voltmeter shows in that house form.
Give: 22.5 V
